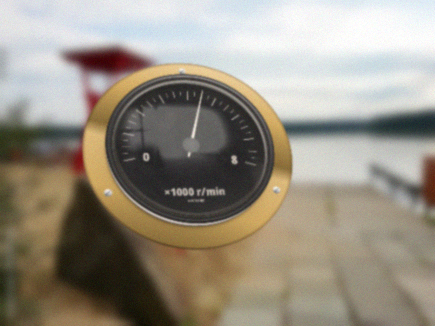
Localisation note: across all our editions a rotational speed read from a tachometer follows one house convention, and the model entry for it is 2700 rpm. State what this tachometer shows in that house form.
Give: 4500 rpm
